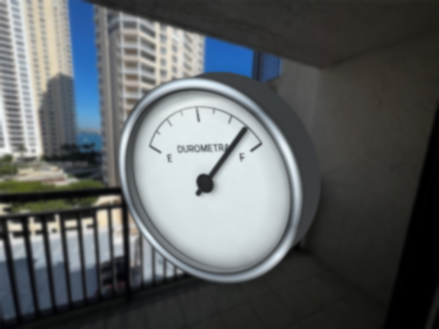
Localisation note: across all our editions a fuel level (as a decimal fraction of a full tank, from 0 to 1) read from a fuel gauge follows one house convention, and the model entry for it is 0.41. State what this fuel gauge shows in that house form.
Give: 0.875
